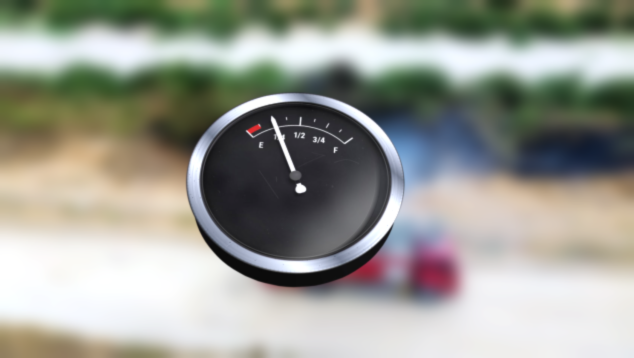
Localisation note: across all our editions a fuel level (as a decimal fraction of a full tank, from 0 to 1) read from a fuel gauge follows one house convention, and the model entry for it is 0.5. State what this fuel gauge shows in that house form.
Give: 0.25
